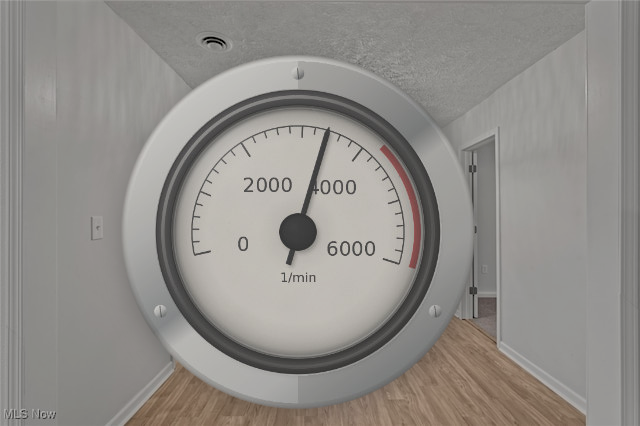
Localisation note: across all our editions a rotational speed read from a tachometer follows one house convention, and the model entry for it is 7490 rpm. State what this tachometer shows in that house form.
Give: 3400 rpm
